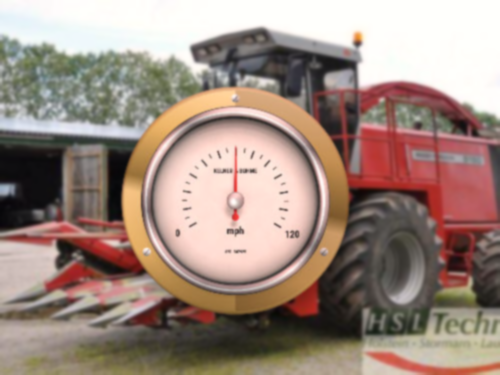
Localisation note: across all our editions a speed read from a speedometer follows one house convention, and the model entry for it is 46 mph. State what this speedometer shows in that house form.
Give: 60 mph
